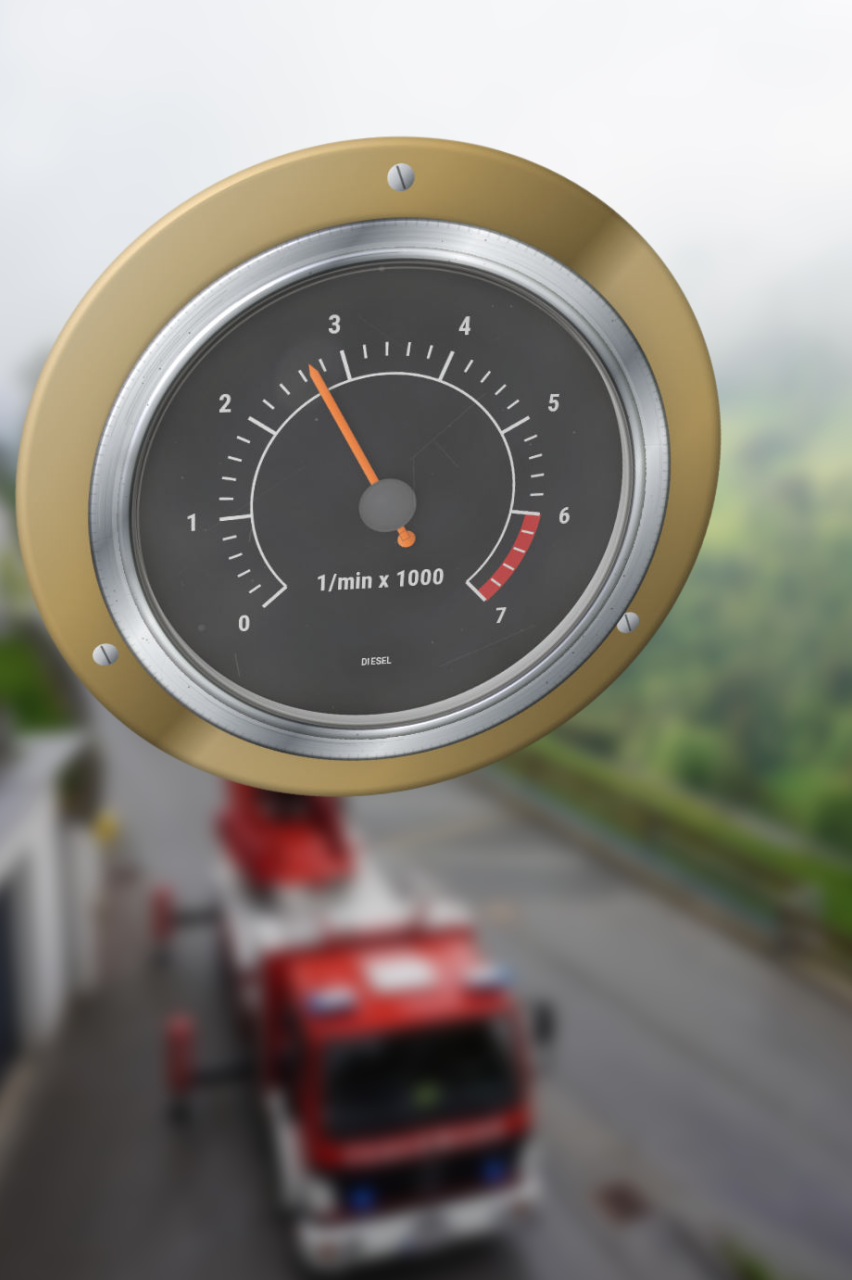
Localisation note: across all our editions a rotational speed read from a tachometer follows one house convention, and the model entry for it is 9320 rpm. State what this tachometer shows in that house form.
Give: 2700 rpm
